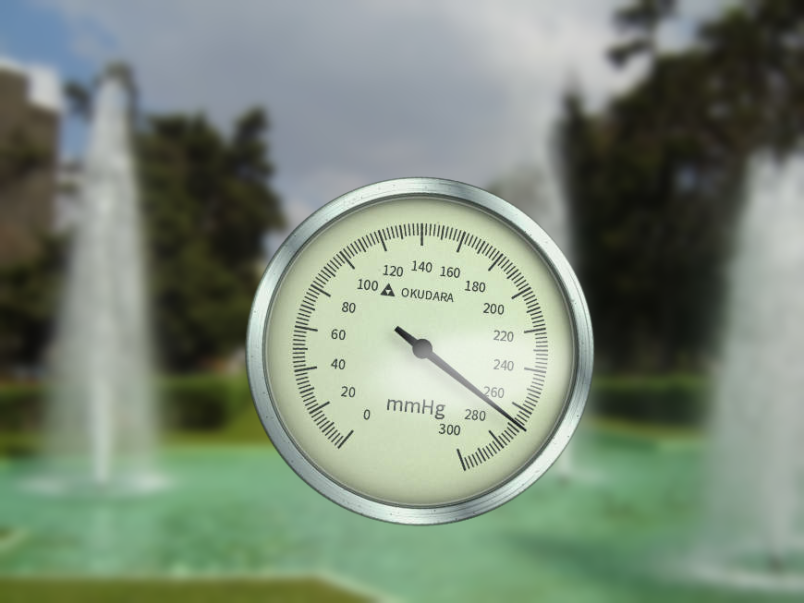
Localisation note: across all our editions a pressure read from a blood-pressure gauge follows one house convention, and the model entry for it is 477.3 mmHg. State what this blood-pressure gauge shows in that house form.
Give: 268 mmHg
